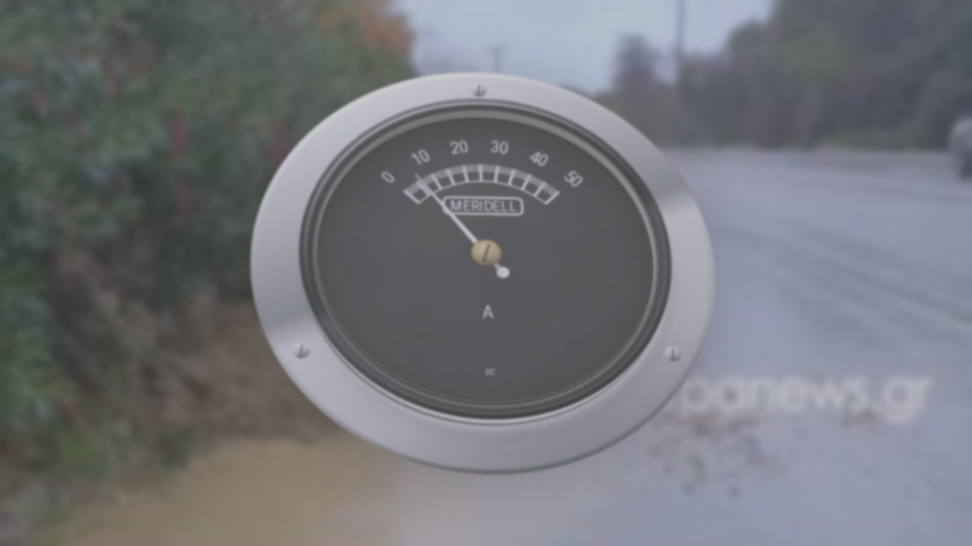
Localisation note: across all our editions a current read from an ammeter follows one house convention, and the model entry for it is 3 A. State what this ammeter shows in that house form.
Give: 5 A
